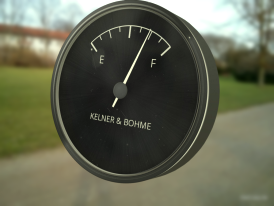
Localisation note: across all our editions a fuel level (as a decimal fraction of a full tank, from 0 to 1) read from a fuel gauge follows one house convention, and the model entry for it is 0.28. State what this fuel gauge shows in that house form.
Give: 0.75
